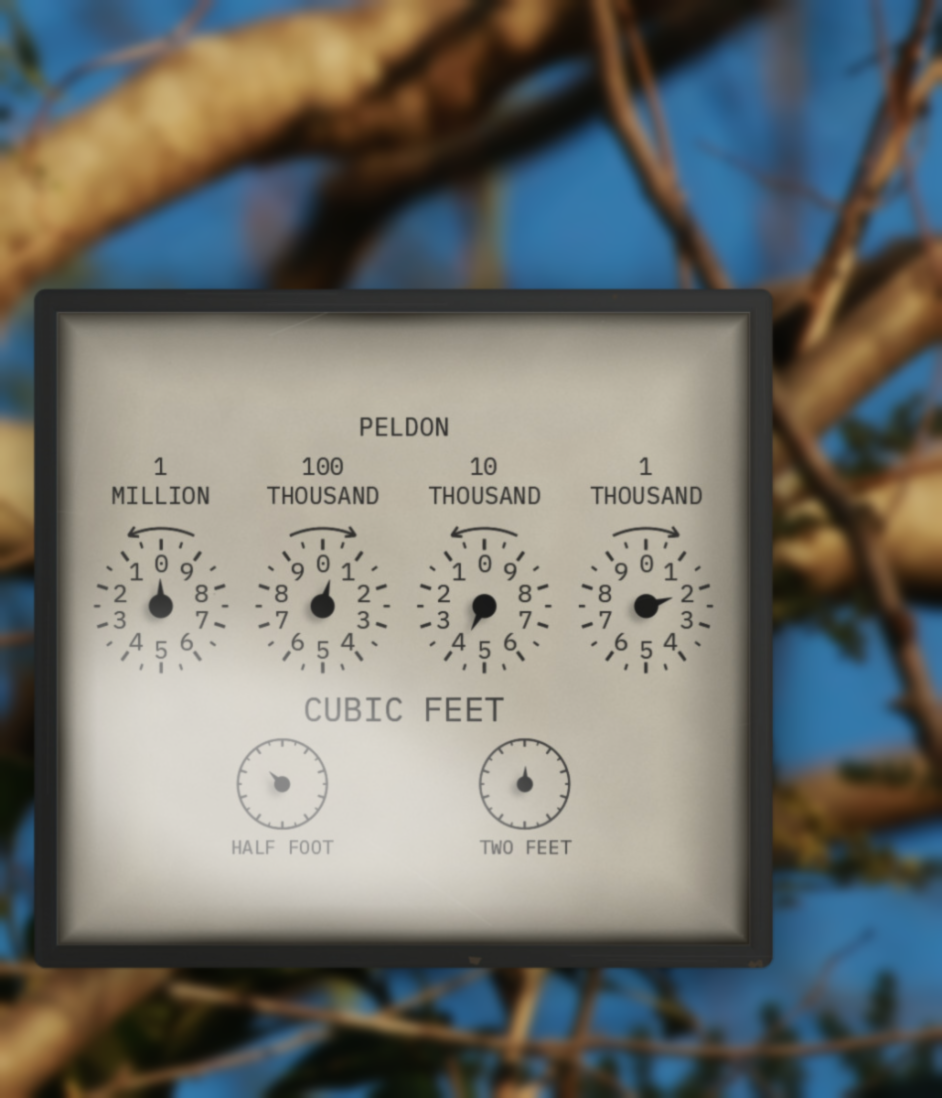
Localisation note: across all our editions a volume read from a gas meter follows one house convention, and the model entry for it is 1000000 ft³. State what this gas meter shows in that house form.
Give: 4200 ft³
